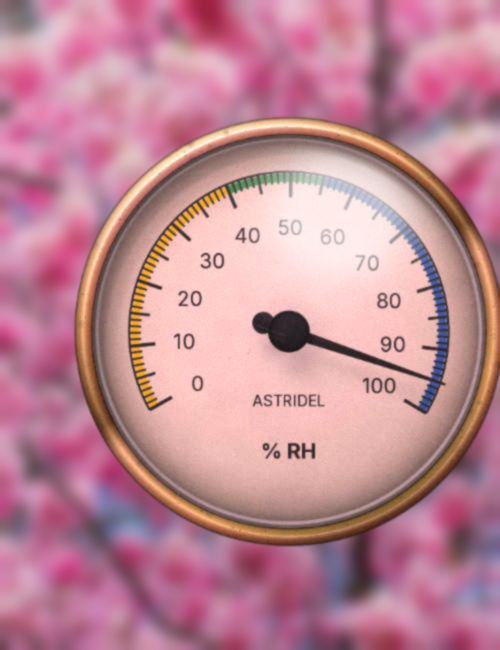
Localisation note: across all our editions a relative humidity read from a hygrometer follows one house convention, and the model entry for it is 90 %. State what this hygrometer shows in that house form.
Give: 95 %
